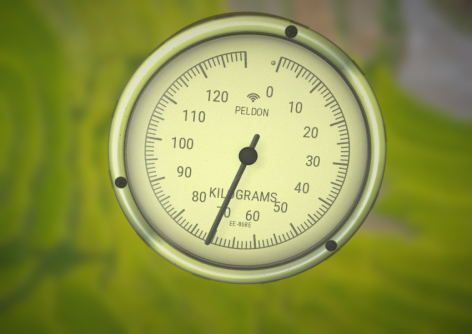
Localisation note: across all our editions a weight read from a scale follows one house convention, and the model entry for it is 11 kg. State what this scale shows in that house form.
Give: 71 kg
